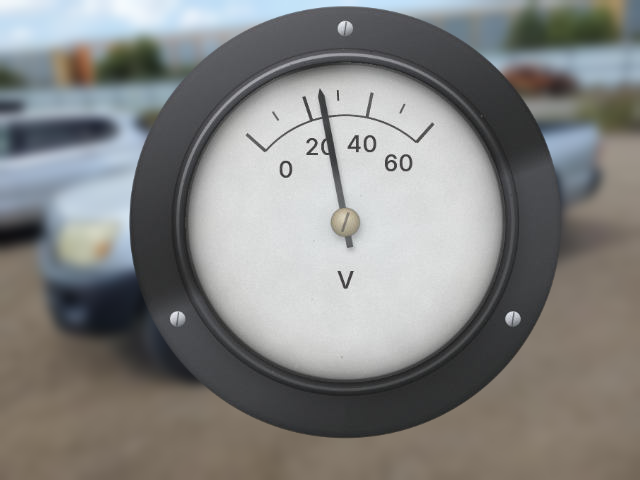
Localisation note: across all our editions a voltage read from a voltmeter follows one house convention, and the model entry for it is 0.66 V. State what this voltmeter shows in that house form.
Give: 25 V
